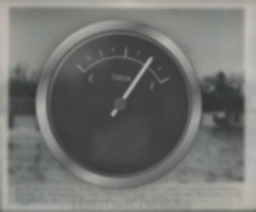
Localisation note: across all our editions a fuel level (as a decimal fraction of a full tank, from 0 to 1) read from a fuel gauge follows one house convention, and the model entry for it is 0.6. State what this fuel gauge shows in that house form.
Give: 0.75
